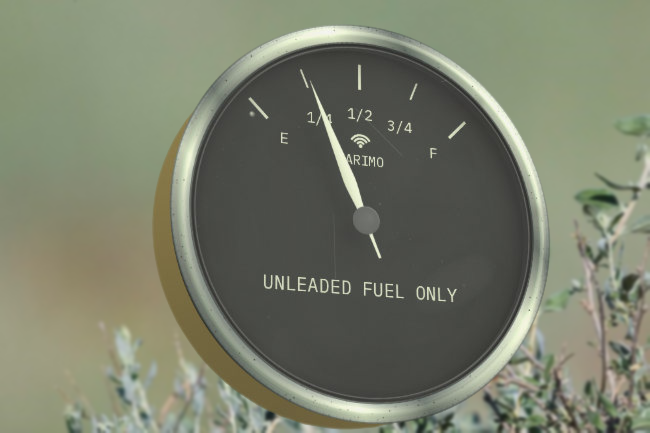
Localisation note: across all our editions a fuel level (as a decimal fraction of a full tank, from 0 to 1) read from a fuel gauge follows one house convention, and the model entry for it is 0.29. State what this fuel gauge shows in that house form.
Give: 0.25
